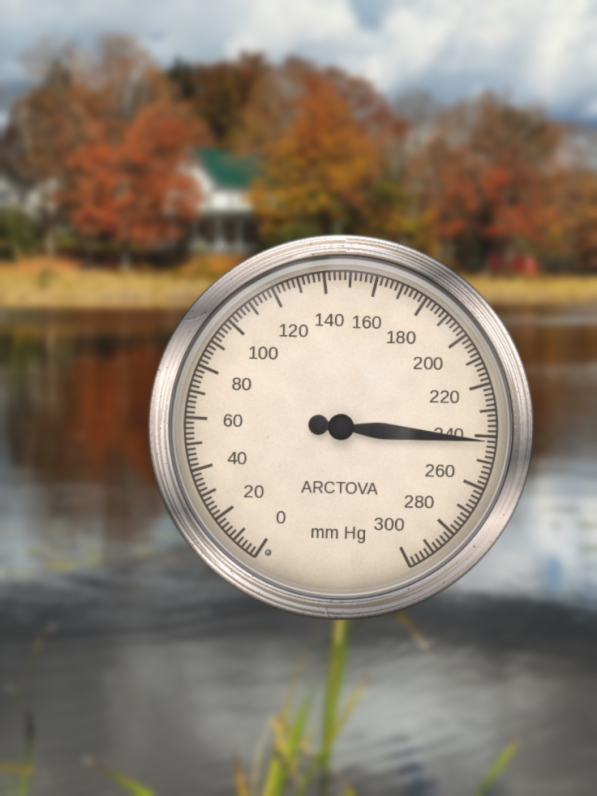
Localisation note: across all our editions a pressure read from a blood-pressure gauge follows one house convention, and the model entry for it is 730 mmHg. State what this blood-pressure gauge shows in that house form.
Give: 242 mmHg
